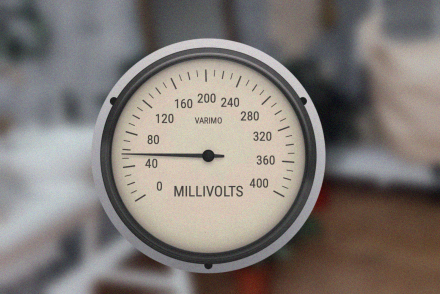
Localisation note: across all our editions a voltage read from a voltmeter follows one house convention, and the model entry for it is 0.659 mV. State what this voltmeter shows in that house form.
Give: 55 mV
